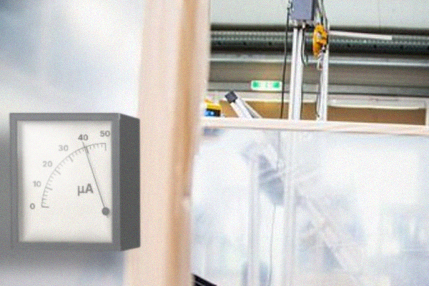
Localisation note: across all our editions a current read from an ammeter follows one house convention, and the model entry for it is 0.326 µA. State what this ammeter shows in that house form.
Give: 40 µA
